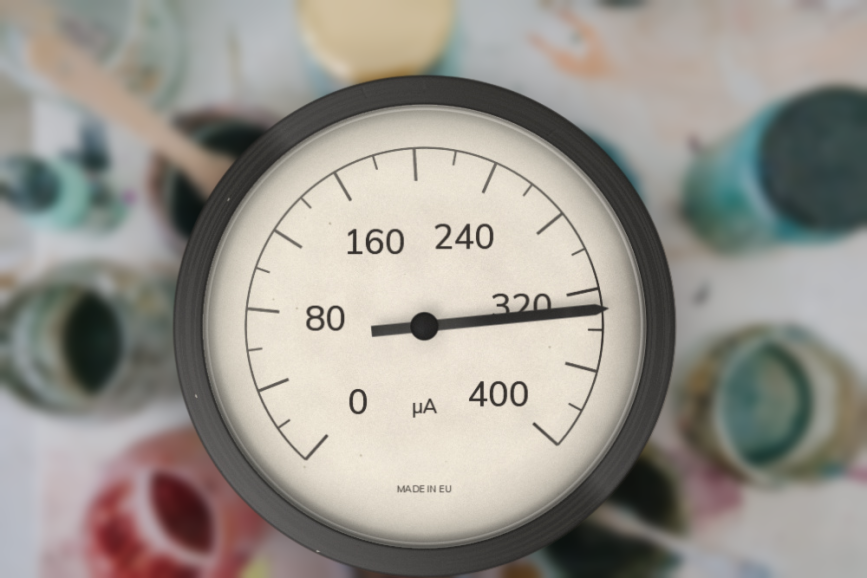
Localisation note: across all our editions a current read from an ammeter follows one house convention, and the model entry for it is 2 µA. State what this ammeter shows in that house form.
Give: 330 µA
